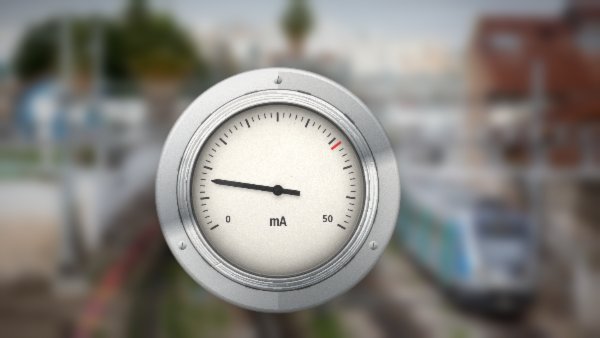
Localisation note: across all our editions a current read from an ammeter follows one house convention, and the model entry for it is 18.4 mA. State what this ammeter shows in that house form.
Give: 8 mA
